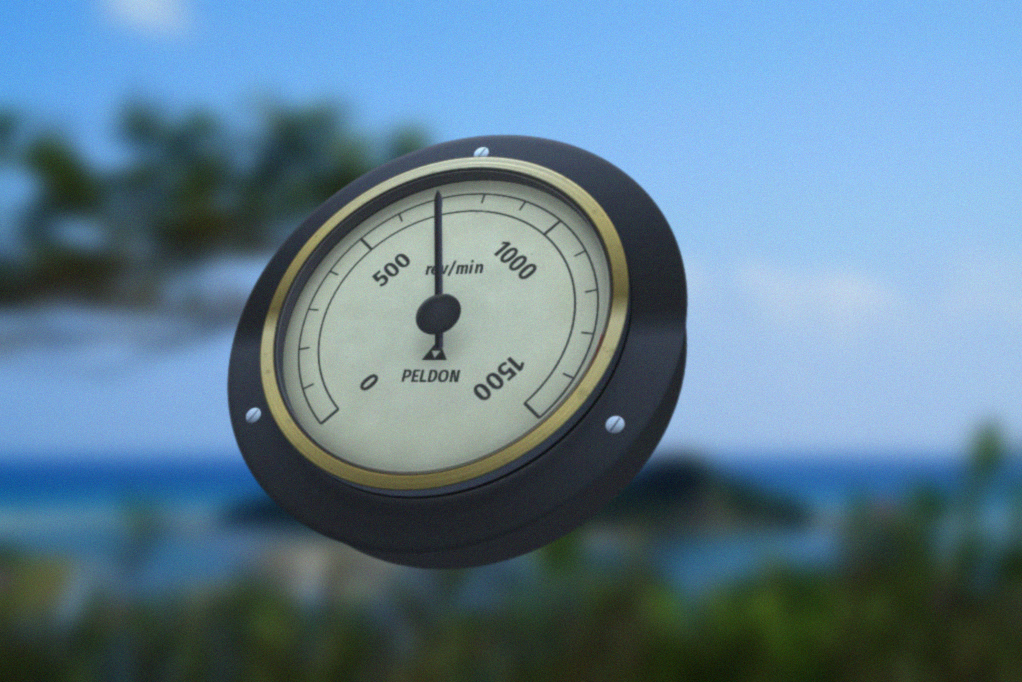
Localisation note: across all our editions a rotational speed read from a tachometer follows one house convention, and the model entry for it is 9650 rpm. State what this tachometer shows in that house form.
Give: 700 rpm
